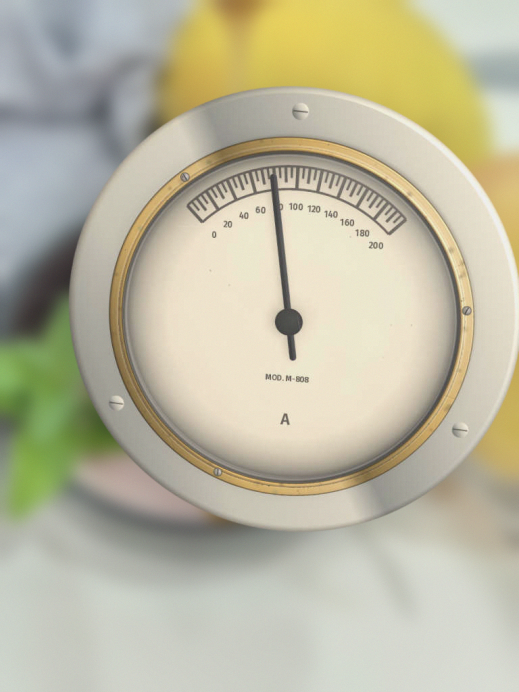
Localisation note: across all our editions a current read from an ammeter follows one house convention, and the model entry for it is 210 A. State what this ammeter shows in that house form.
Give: 80 A
